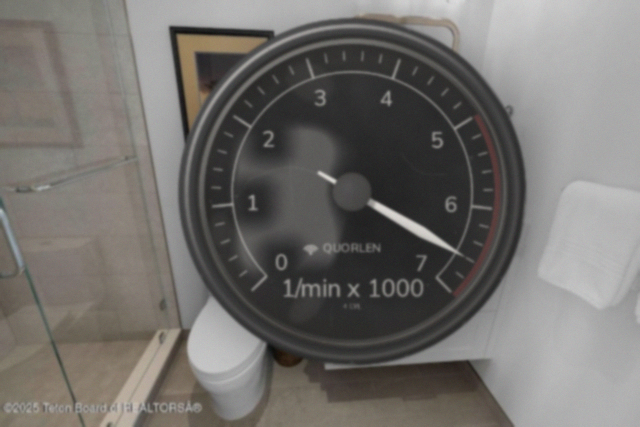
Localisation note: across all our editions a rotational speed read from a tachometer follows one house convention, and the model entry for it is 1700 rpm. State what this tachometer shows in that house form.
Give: 6600 rpm
